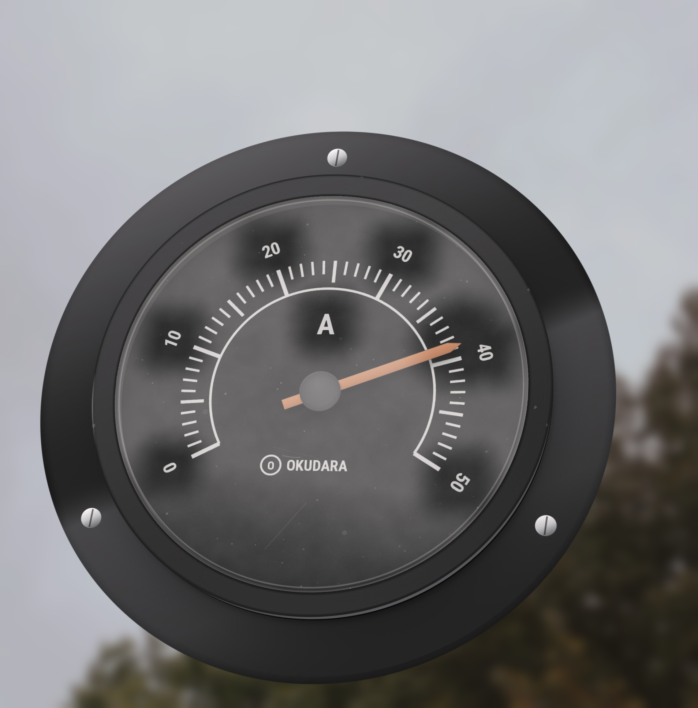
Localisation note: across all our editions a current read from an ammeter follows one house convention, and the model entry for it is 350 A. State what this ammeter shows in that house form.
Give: 39 A
